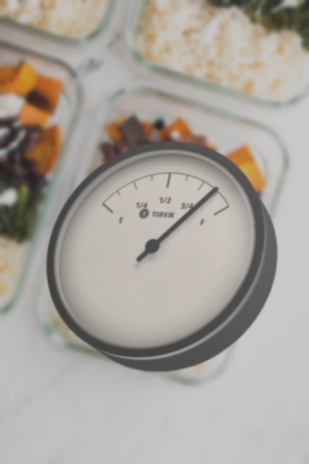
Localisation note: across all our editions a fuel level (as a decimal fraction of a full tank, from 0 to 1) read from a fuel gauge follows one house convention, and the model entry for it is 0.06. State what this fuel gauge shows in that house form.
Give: 0.875
